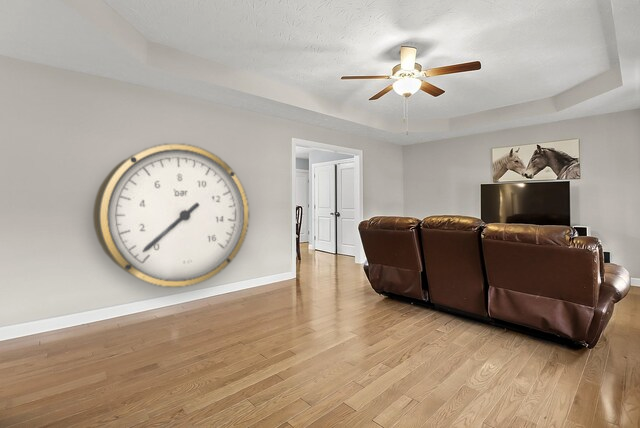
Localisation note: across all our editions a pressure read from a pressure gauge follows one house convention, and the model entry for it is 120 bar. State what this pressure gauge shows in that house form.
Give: 0.5 bar
